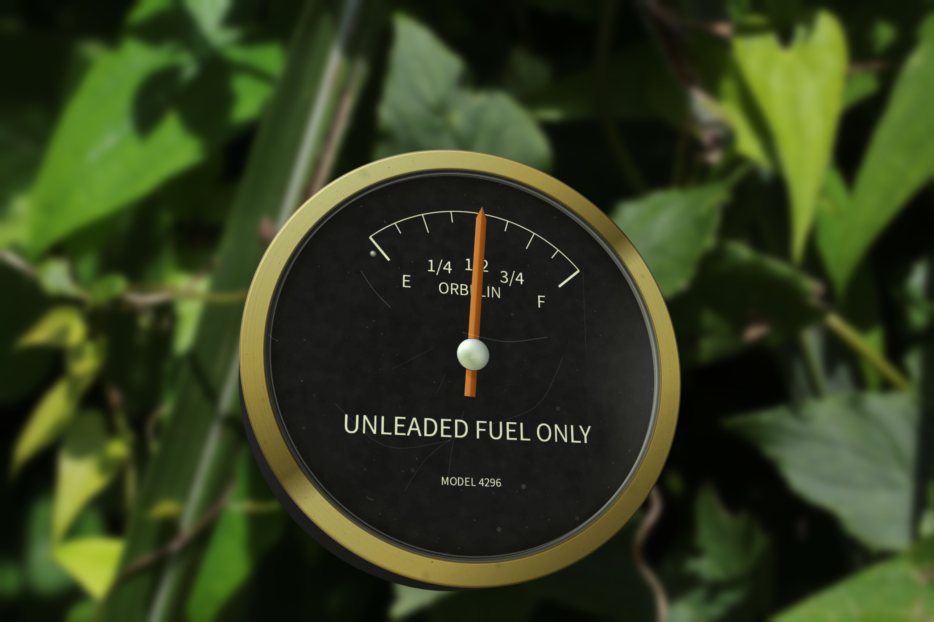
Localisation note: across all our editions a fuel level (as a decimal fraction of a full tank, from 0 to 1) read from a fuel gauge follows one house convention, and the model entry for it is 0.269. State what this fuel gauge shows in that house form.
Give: 0.5
